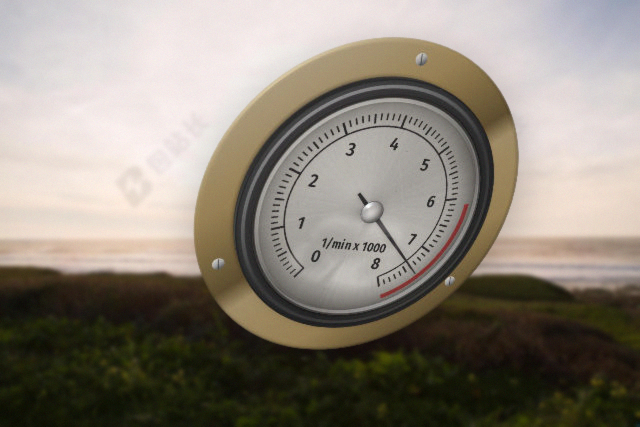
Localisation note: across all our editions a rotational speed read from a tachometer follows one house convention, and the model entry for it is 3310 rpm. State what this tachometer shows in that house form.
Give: 7400 rpm
